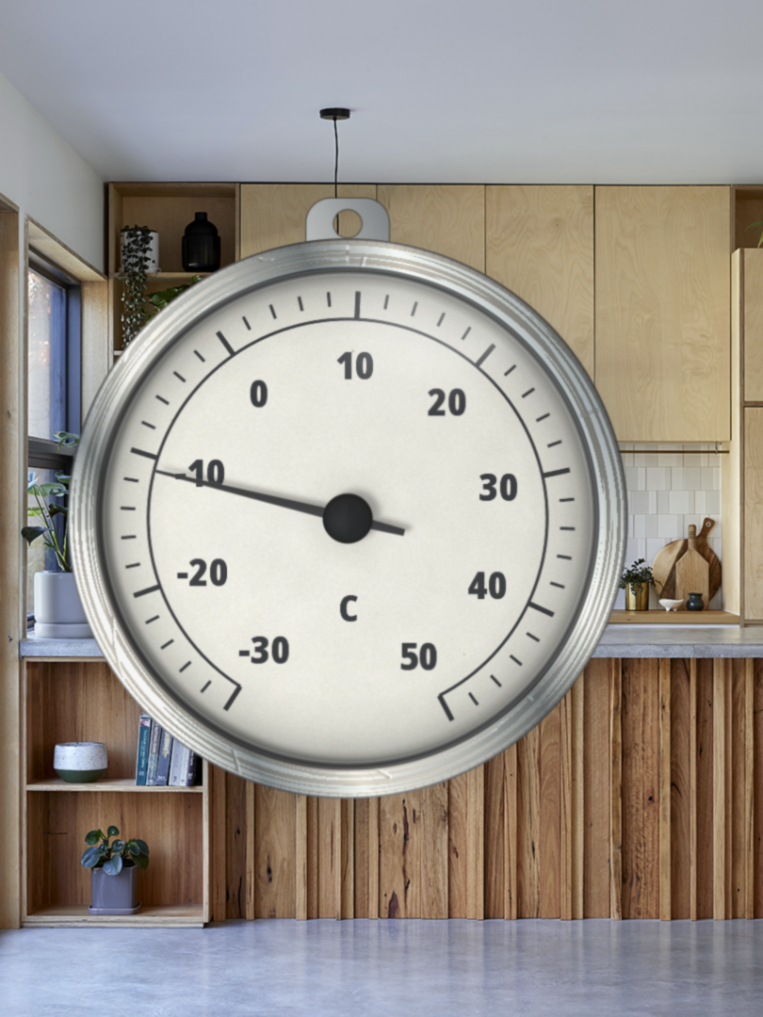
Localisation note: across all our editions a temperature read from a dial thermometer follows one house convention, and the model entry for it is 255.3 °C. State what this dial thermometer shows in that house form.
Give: -11 °C
